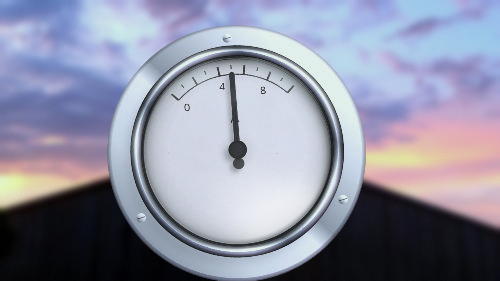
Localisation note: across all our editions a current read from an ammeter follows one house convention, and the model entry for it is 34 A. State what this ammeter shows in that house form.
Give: 5 A
